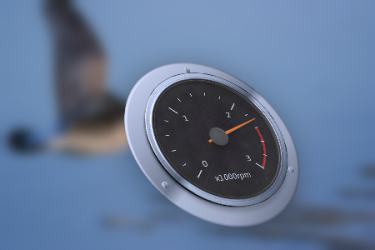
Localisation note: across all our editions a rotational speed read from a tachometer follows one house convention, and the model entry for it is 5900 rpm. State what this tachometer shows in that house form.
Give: 2300 rpm
